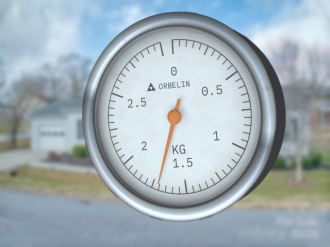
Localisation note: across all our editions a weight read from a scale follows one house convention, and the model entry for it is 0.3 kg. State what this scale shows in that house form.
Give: 1.7 kg
